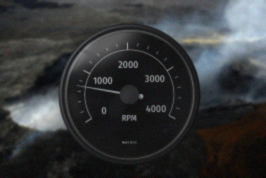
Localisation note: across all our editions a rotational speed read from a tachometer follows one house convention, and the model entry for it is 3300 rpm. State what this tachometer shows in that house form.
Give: 700 rpm
